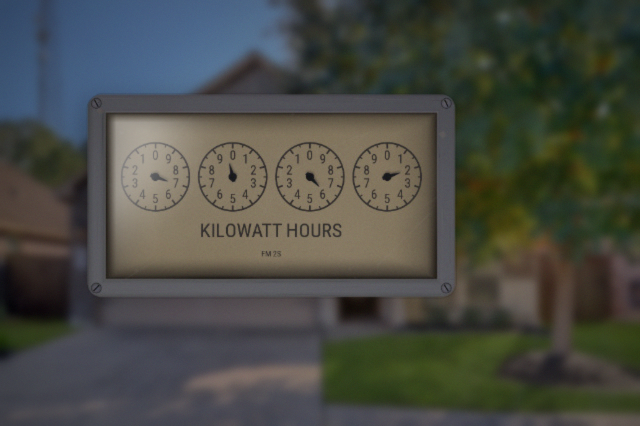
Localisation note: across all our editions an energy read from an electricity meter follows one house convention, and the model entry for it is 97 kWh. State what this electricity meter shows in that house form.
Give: 6962 kWh
